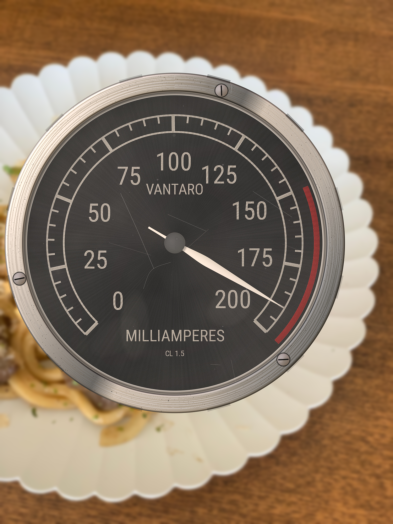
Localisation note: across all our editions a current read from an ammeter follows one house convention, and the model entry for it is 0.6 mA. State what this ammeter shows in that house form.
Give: 190 mA
